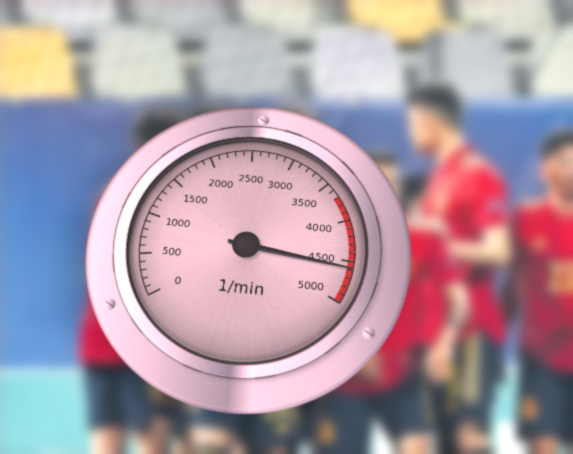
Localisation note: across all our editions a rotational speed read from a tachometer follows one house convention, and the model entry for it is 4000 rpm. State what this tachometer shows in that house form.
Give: 4600 rpm
